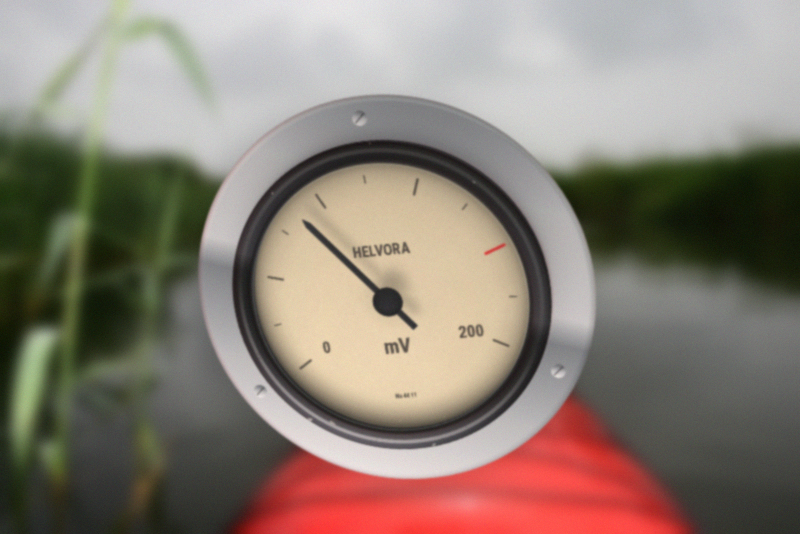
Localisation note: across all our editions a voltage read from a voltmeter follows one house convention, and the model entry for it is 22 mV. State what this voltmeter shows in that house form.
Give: 70 mV
